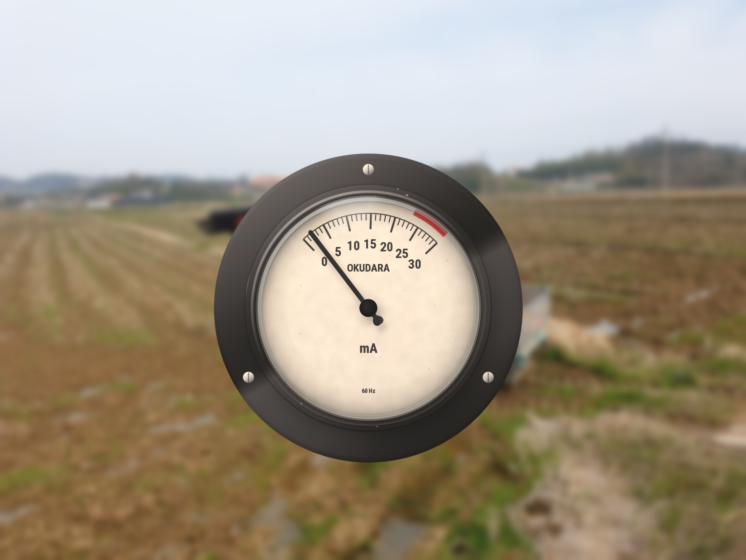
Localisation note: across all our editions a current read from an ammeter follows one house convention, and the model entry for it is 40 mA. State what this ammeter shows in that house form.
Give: 2 mA
